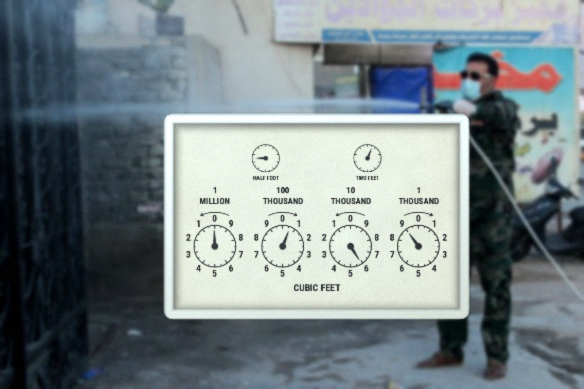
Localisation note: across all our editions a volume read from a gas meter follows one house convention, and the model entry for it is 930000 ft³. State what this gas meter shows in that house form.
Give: 5900 ft³
